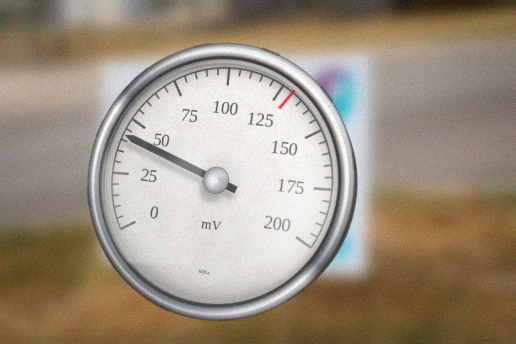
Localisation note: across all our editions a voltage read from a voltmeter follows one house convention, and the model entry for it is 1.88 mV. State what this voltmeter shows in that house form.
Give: 42.5 mV
